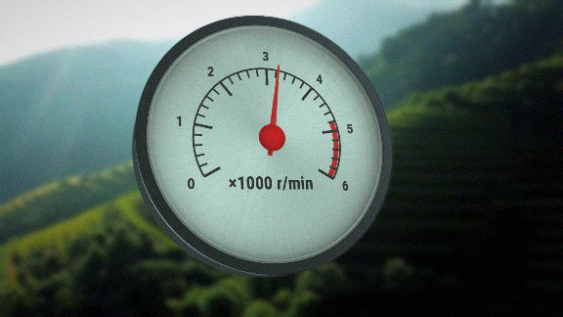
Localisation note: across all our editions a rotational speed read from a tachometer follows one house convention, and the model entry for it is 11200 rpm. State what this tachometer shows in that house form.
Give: 3200 rpm
